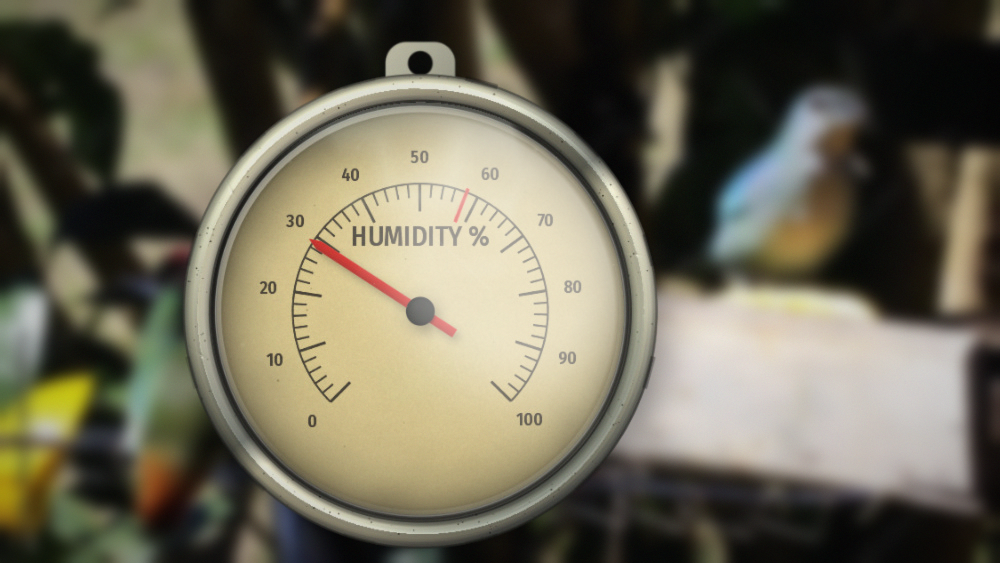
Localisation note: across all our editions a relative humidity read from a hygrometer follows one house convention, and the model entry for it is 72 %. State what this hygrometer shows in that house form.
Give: 29 %
